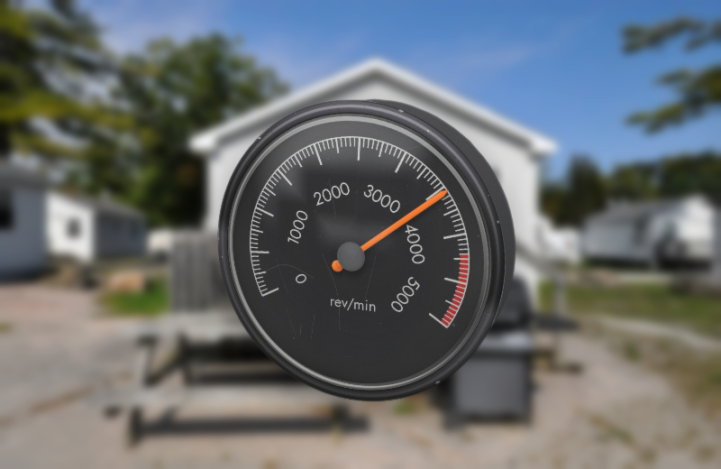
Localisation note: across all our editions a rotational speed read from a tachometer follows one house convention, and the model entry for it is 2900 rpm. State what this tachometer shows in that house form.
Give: 3550 rpm
